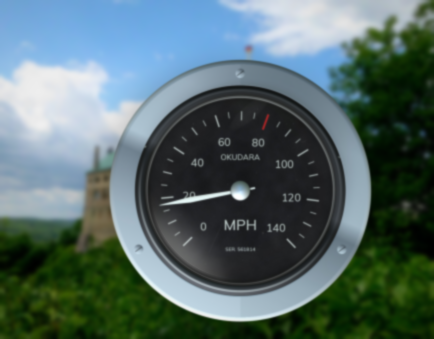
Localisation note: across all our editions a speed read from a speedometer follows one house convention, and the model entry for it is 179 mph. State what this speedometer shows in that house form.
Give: 17.5 mph
